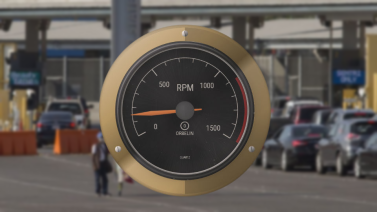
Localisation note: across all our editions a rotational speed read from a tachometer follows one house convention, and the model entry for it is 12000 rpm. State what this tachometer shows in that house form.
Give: 150 rpm
